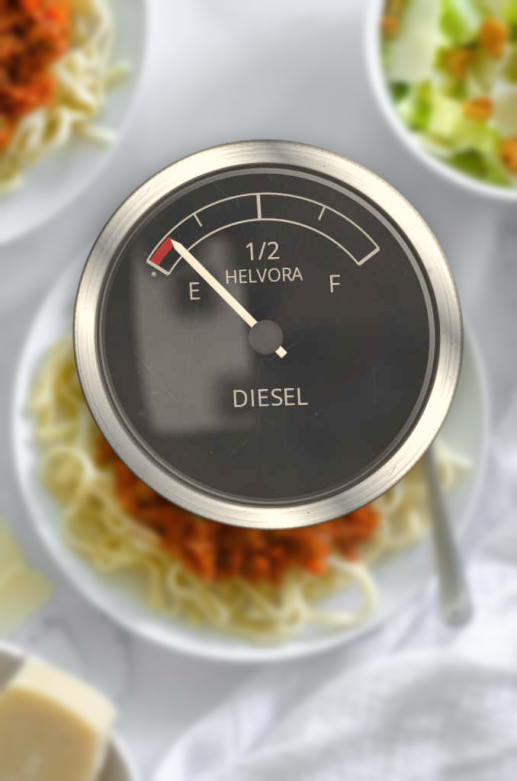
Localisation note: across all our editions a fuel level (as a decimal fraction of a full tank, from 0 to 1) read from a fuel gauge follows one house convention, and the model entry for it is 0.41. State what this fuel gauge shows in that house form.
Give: 0.125
